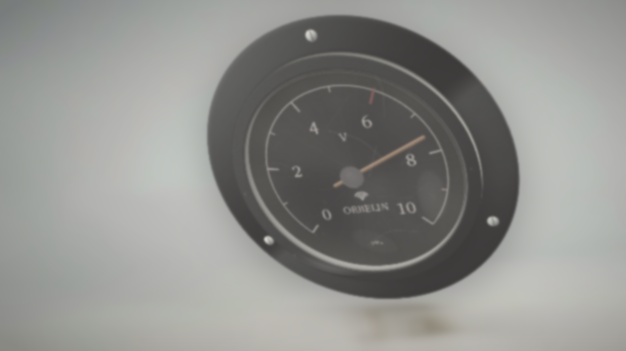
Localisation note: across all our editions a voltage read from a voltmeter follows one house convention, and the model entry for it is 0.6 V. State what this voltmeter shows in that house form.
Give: 7.5 V
